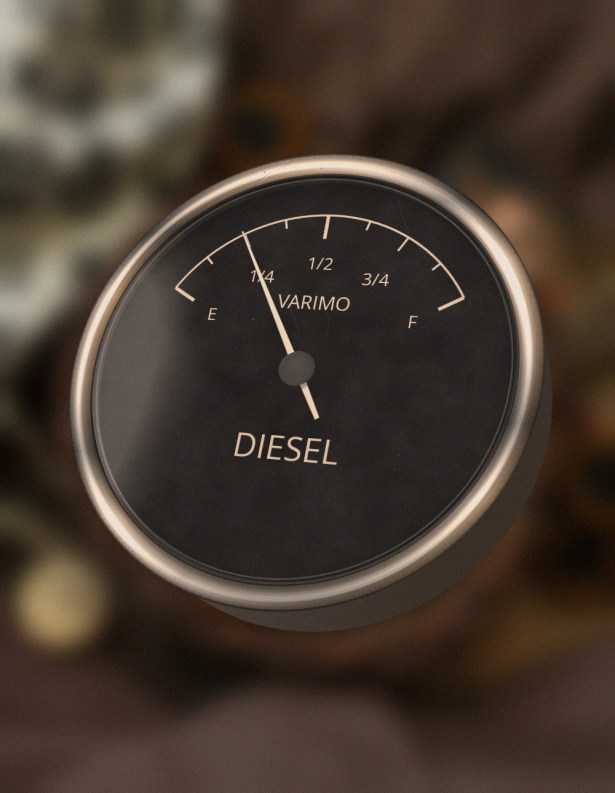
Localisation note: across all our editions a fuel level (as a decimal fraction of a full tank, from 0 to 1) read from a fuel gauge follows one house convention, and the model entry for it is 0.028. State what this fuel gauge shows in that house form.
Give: 0.25
